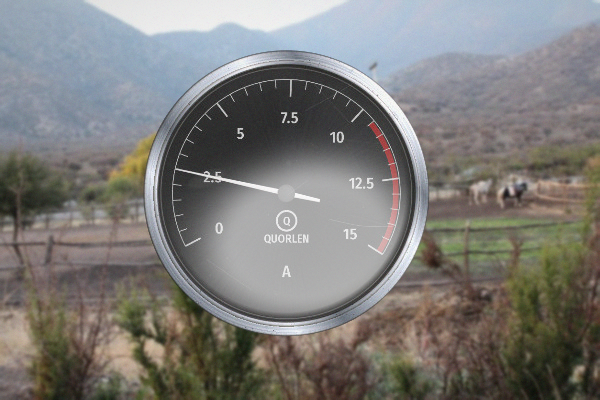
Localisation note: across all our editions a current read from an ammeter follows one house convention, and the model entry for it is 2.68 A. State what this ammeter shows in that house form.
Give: 2.5 A
